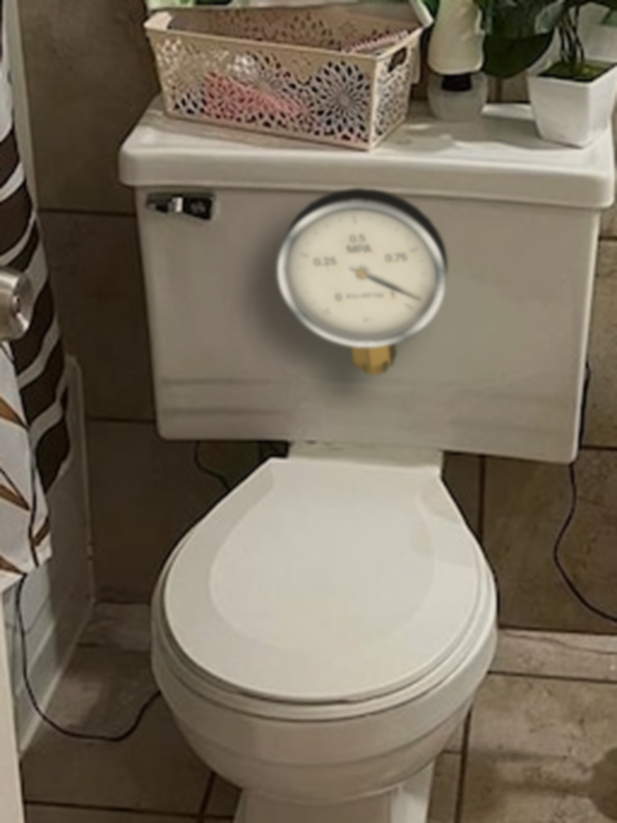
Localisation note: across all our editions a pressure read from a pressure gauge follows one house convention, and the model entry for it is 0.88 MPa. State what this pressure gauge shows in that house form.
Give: 0.95 MPa
